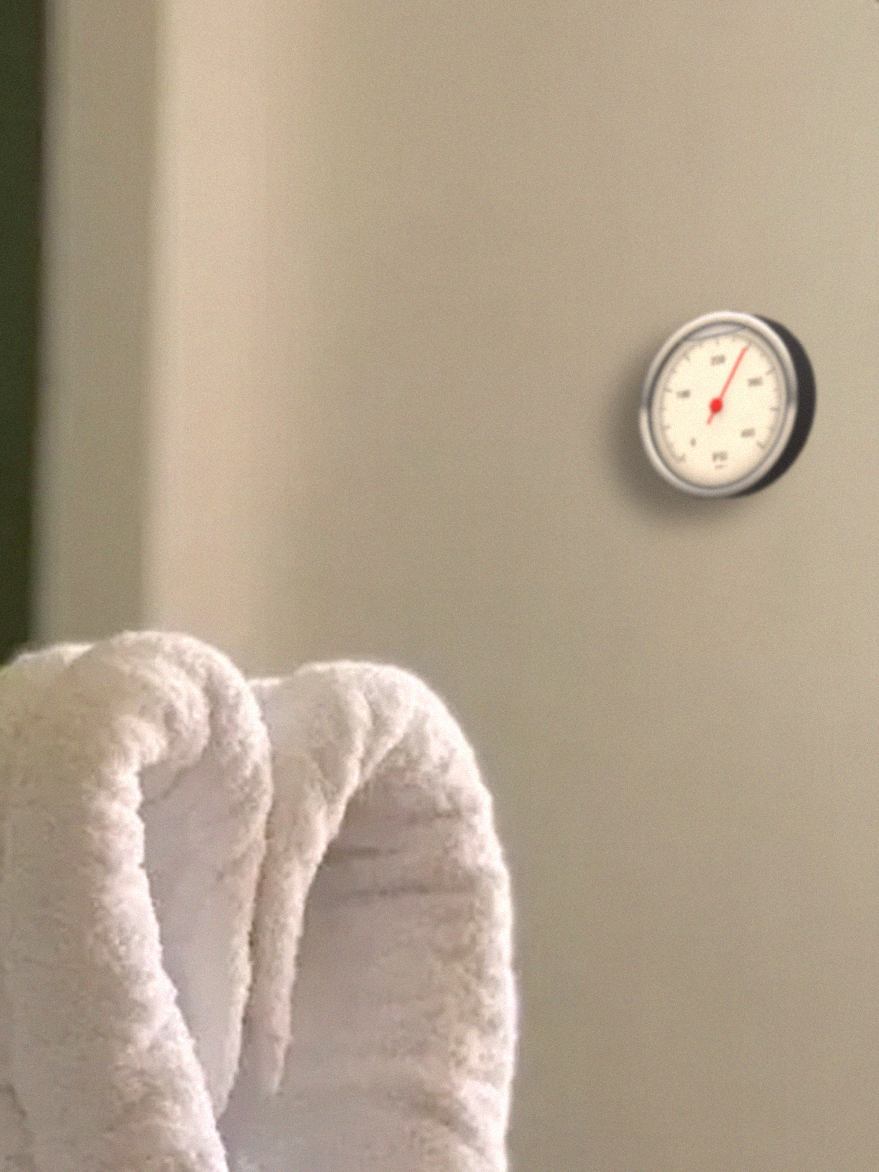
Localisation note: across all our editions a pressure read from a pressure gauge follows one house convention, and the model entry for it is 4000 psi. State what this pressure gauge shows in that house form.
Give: 250 psi
